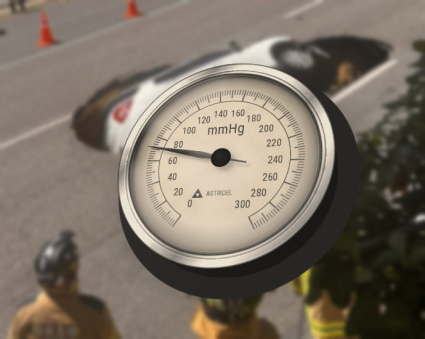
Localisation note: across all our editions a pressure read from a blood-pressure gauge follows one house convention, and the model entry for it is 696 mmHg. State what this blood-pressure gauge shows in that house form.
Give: 70 mmHg
